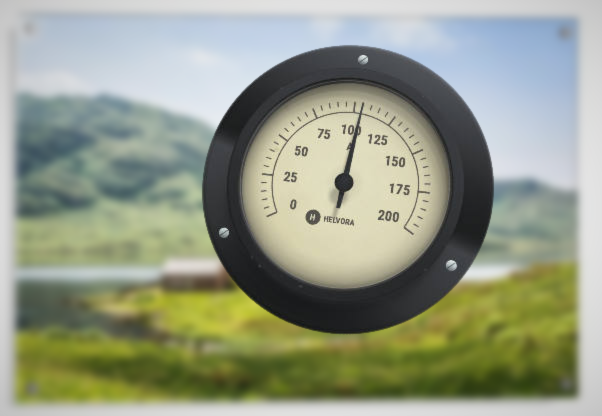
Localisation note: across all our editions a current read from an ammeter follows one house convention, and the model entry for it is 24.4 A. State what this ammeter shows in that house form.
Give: 105 A
